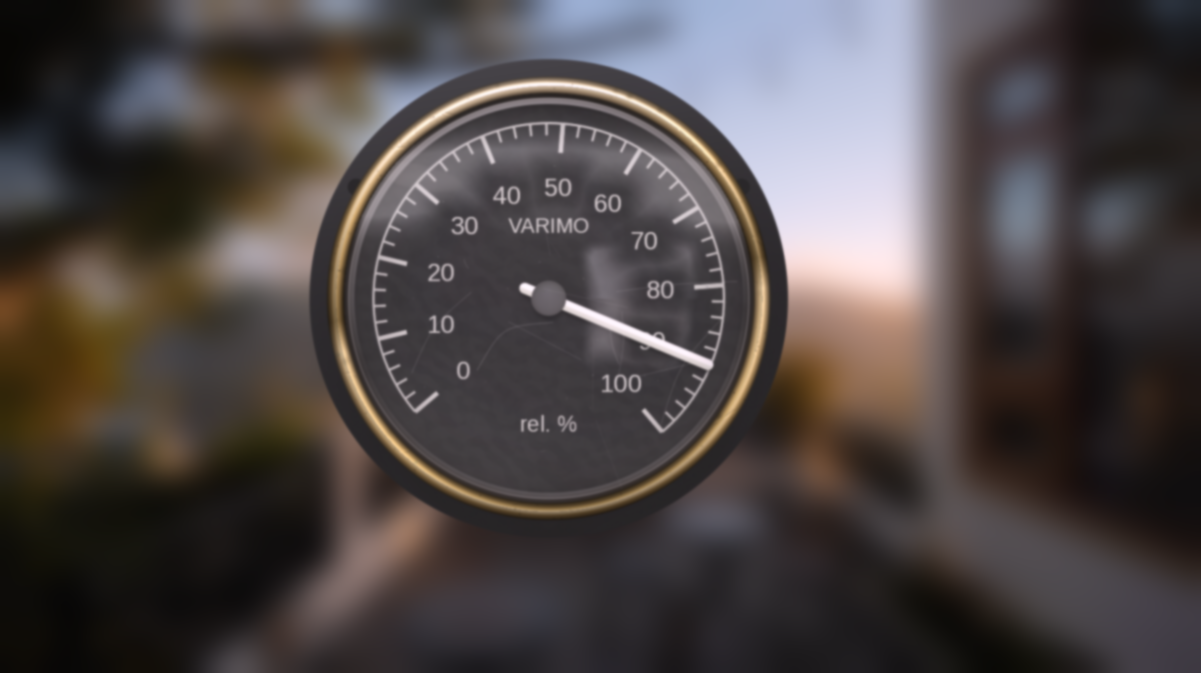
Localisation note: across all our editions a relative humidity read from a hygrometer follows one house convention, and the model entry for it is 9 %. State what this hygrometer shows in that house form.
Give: 90 %
